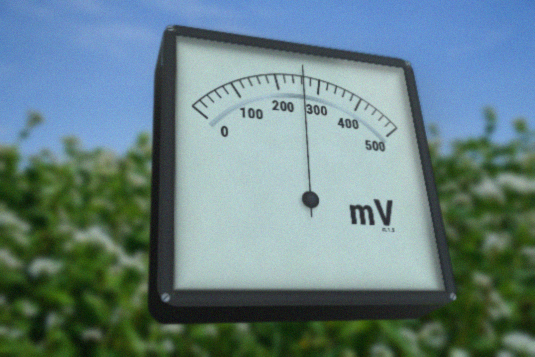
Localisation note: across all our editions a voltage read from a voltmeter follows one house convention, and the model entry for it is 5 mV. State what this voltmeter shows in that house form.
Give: 260 mV
